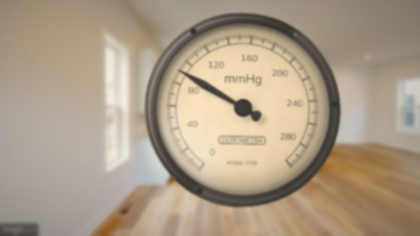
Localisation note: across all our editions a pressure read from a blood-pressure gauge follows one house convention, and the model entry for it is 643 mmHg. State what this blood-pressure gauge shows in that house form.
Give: 90 mmHg
